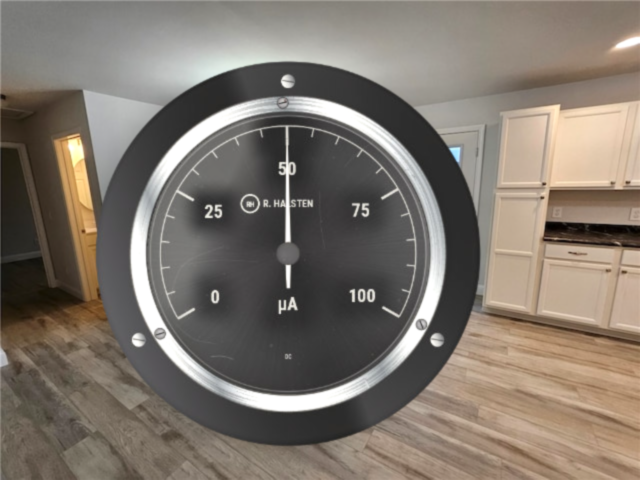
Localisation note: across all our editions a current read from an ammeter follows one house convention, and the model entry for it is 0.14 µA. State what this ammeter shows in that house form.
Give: 50 µA
